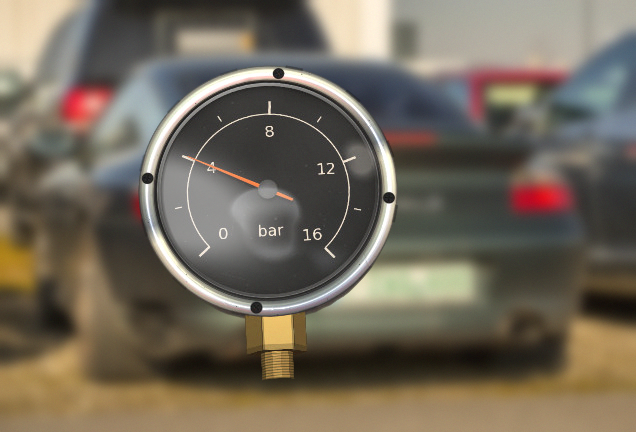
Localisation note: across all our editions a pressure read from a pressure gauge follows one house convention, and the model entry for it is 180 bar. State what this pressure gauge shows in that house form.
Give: 4 bar
